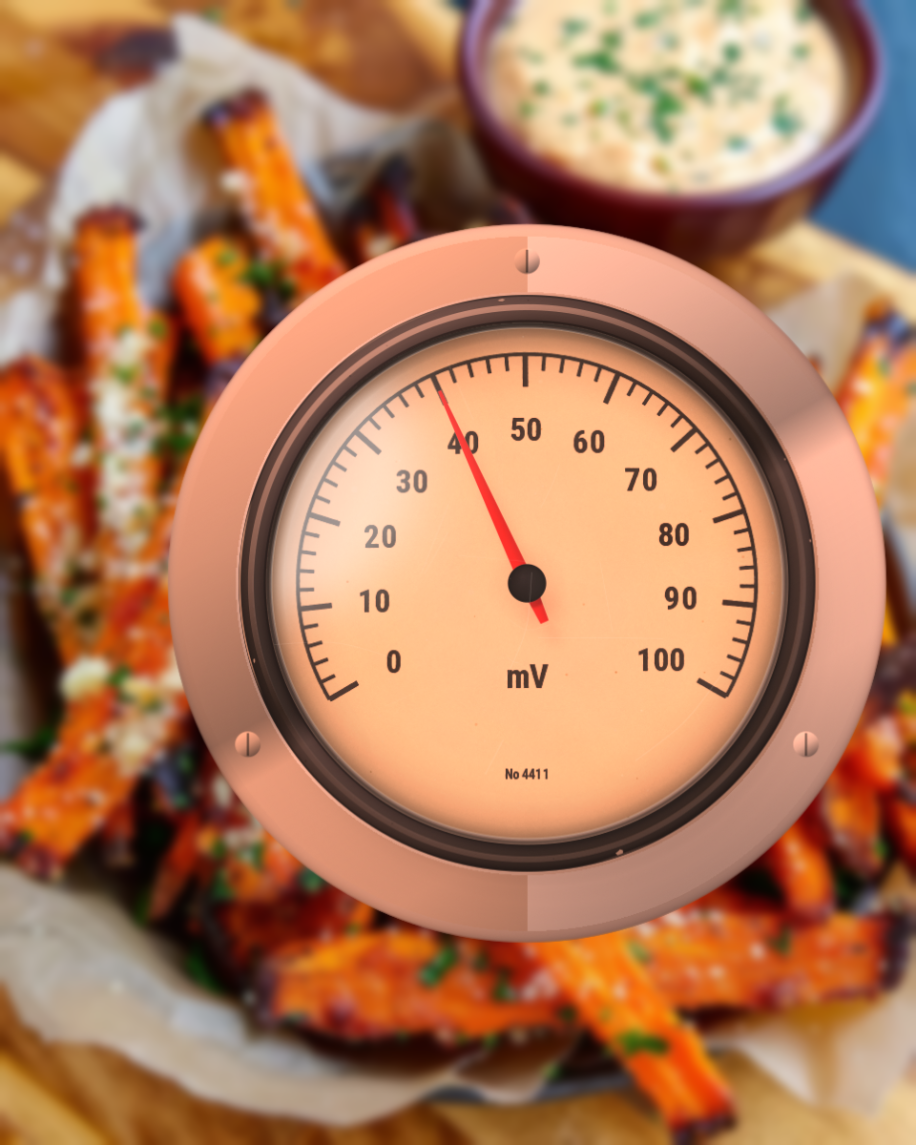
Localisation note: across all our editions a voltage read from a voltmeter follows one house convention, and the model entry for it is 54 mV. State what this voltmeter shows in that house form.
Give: 40 mV
